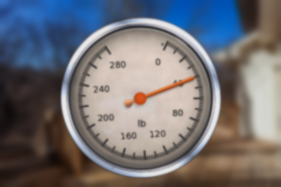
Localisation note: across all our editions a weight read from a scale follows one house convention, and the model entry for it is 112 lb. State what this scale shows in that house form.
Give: 40 lb
